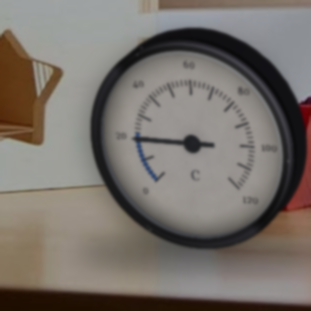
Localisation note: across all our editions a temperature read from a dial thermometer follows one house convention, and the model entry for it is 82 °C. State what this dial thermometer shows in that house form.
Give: 20 °C
